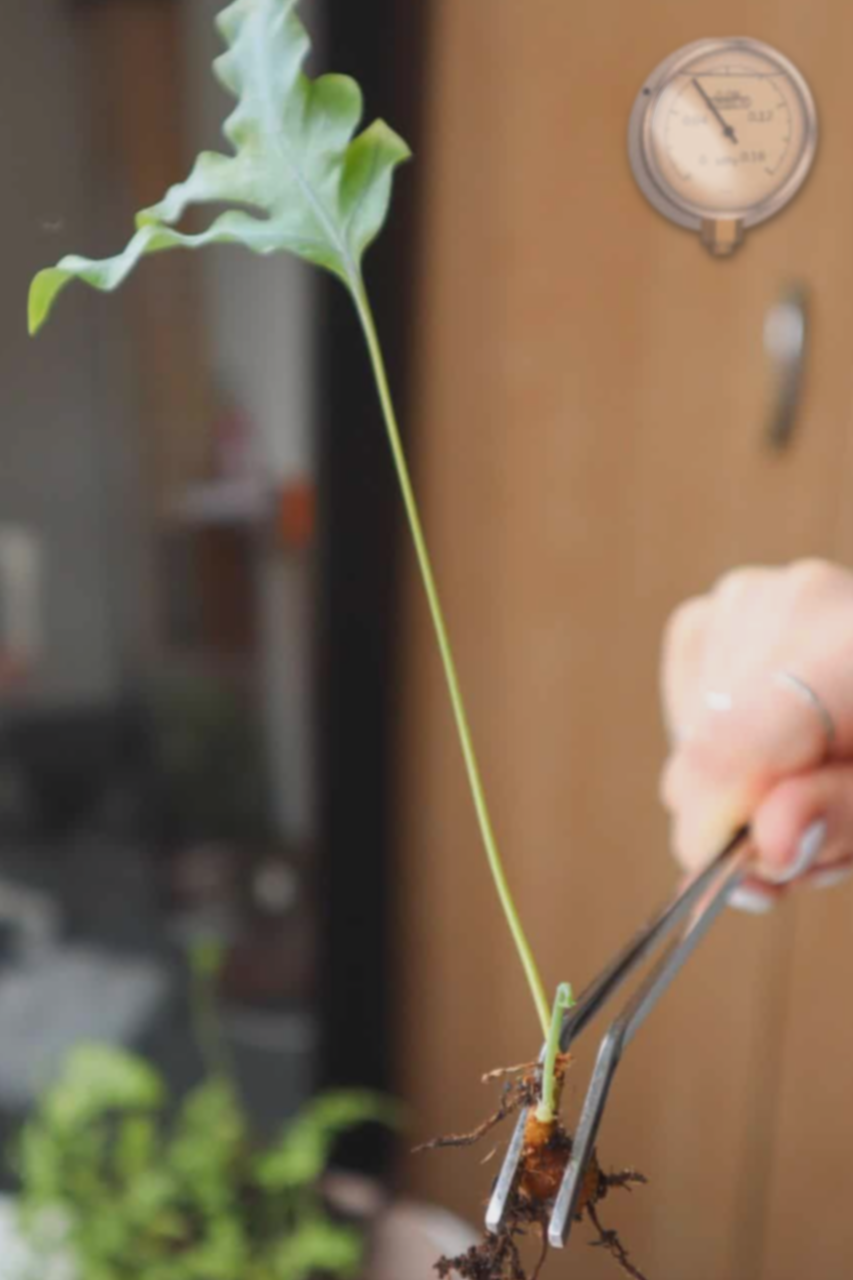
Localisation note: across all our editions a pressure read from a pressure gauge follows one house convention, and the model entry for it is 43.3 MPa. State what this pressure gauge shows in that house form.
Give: 0.06 MPa
